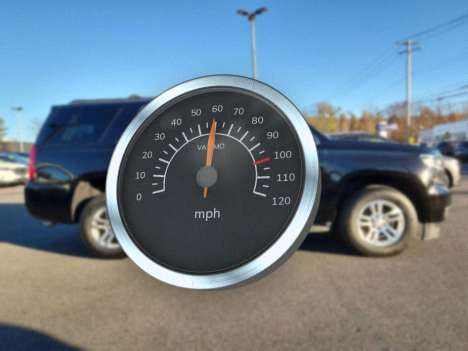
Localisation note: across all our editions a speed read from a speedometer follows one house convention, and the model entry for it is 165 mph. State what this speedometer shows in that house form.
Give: 60 mph
